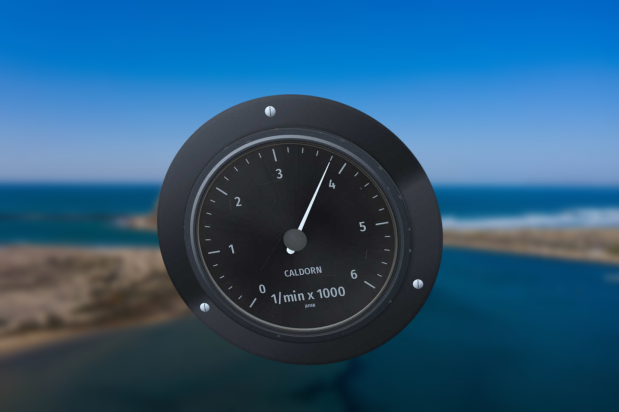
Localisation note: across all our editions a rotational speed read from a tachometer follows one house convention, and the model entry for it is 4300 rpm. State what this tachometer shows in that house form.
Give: 3800 rpm
